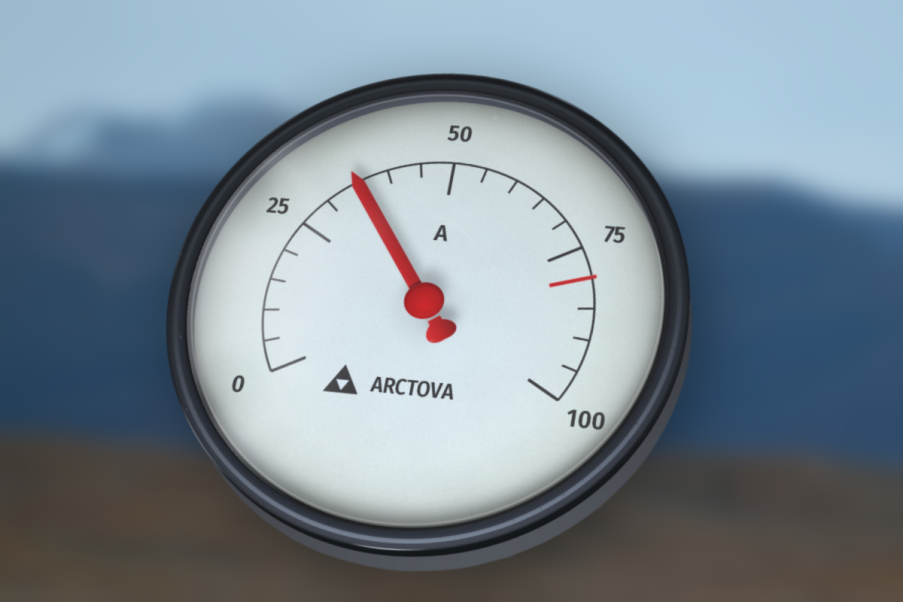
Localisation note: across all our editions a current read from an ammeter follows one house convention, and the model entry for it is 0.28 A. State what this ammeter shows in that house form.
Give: 35 A
